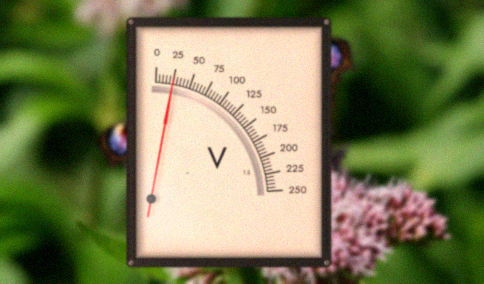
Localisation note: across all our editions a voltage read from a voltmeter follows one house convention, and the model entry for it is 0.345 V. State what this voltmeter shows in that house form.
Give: 25 V
